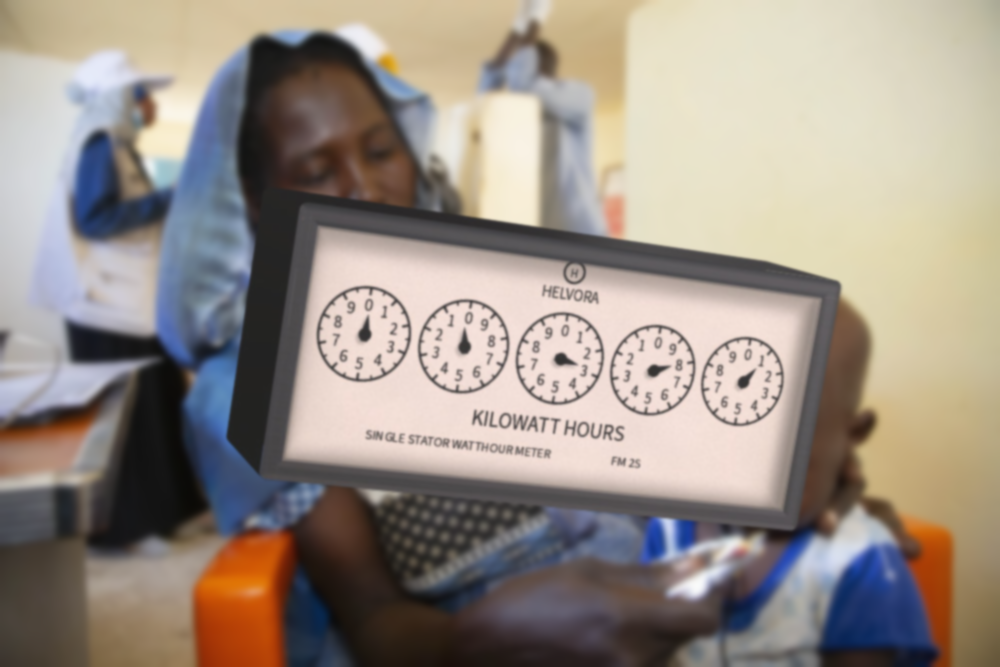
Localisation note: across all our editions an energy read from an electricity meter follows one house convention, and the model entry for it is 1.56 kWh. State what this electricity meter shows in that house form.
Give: 281 kWh
